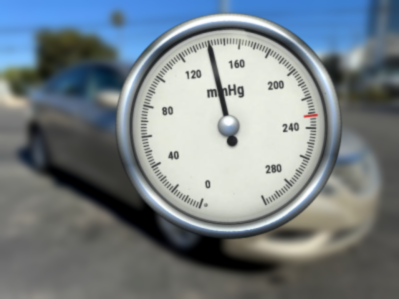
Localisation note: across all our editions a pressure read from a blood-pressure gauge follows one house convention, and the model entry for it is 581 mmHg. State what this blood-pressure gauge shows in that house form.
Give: 140 mmHg
